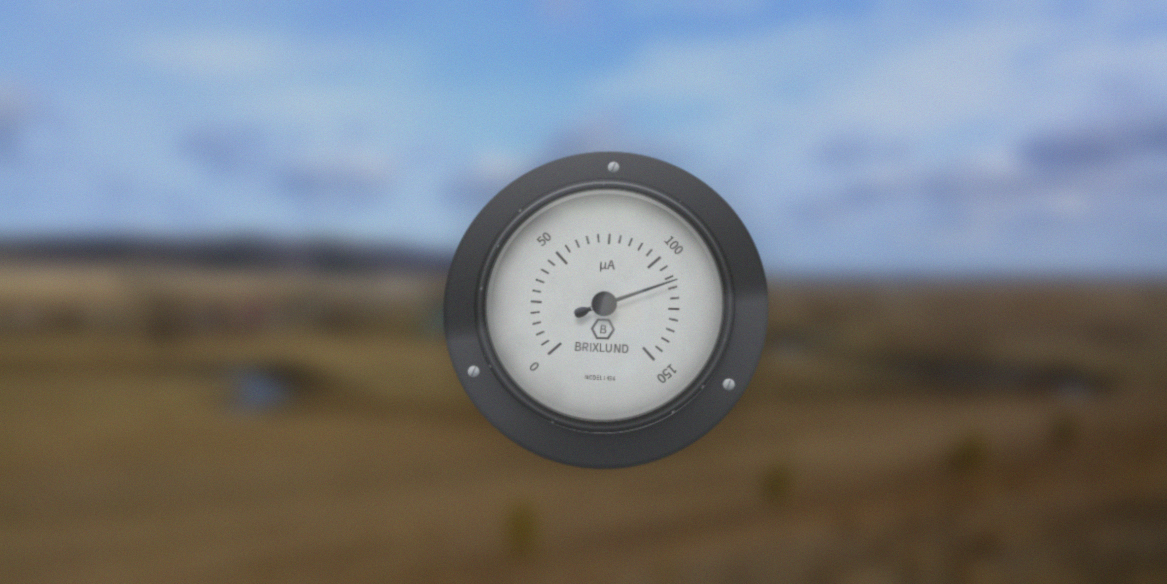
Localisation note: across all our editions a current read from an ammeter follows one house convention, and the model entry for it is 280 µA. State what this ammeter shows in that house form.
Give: 112.5 µA
